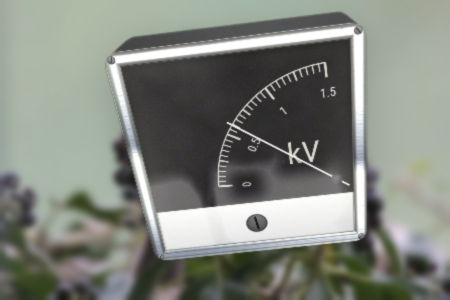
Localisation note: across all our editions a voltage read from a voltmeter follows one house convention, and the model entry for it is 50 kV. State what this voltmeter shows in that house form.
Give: 0.6 kV
